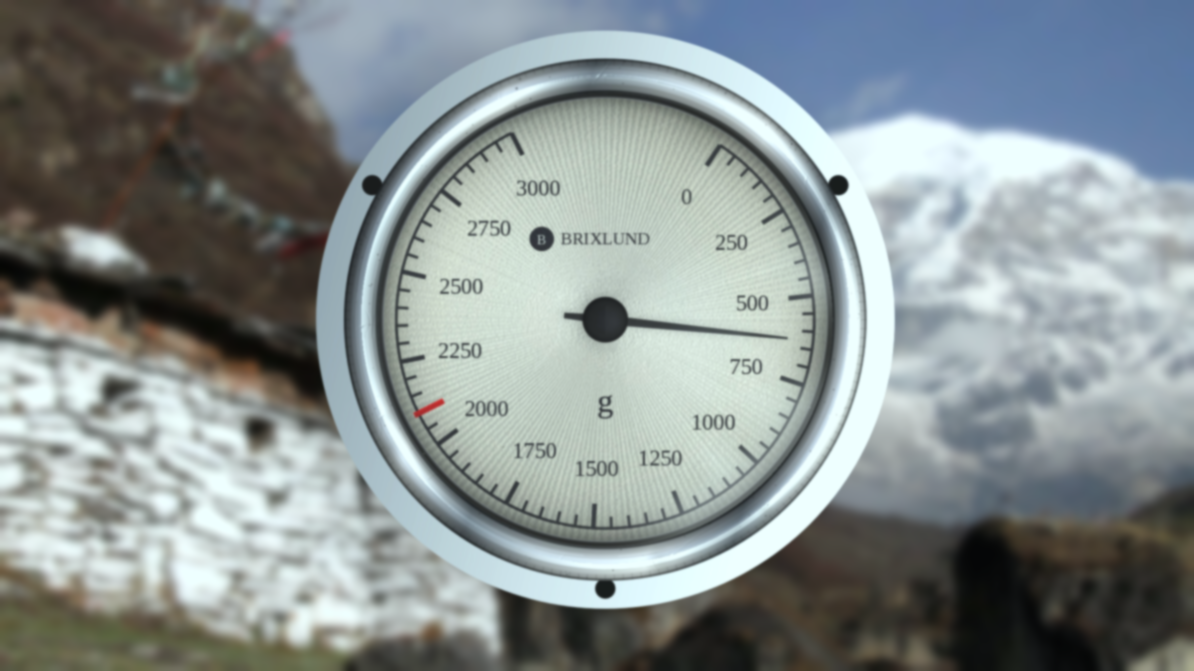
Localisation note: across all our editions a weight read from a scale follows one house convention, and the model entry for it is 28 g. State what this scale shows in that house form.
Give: 625 g
